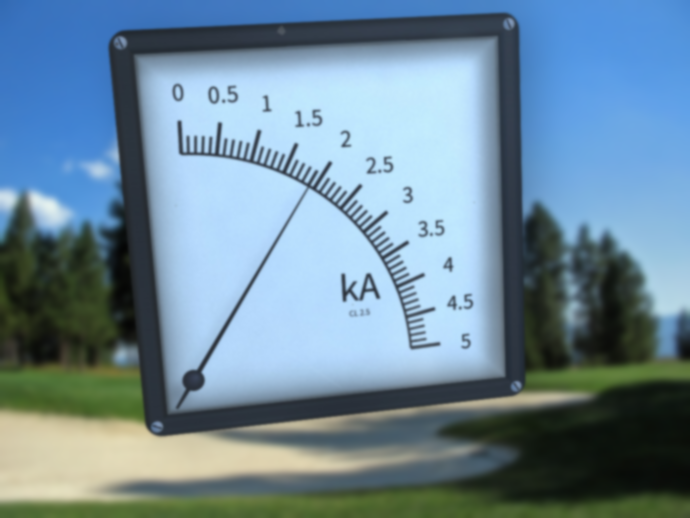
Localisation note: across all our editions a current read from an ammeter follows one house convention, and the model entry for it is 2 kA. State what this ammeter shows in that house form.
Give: 1.9 kA
